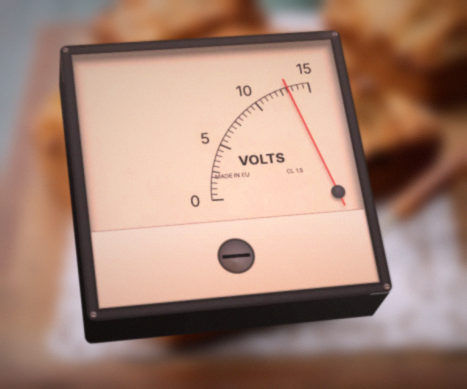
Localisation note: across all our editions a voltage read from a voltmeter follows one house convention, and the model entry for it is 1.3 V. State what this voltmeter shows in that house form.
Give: 13 V
